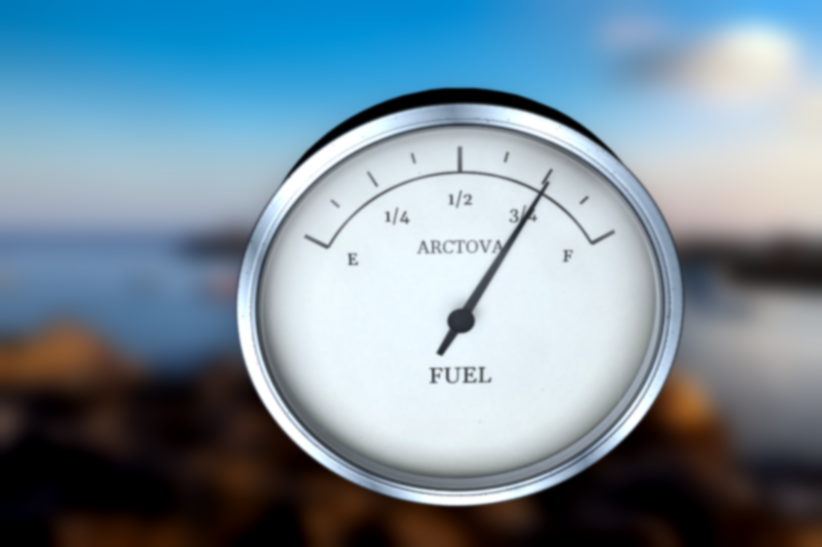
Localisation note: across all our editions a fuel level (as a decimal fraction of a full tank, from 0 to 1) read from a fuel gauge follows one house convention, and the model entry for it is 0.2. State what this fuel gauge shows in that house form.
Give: 0.75
